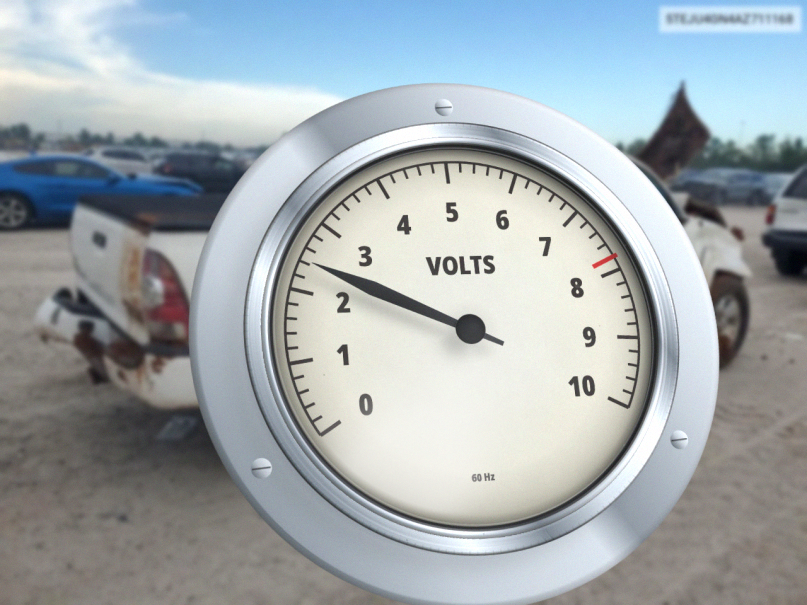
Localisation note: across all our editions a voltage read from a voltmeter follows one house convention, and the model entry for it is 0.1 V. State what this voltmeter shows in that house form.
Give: 2.4 V
